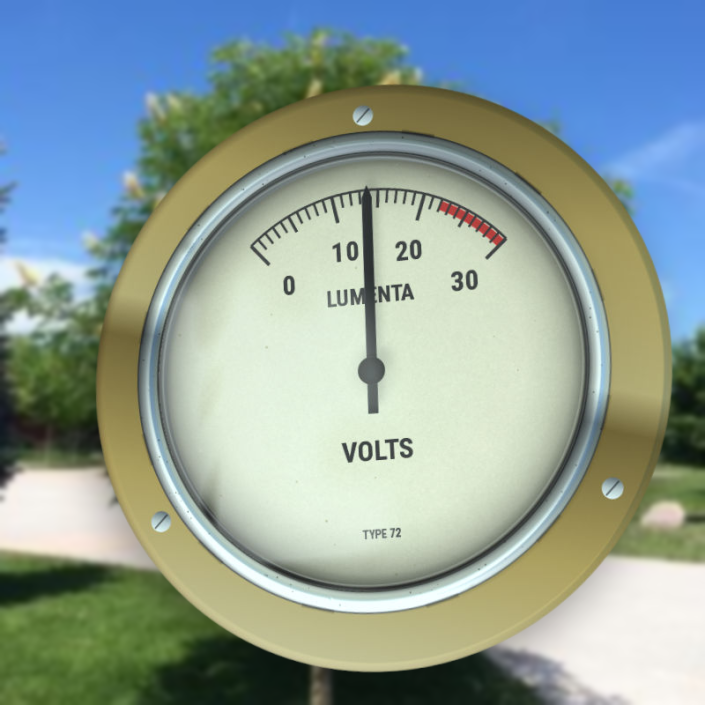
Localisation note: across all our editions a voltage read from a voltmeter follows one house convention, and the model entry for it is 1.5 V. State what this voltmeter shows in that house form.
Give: 14 V
